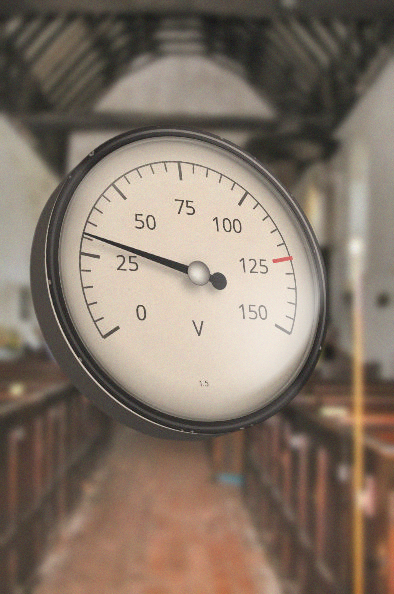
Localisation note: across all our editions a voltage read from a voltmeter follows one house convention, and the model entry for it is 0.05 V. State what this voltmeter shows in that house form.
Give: 30 V
